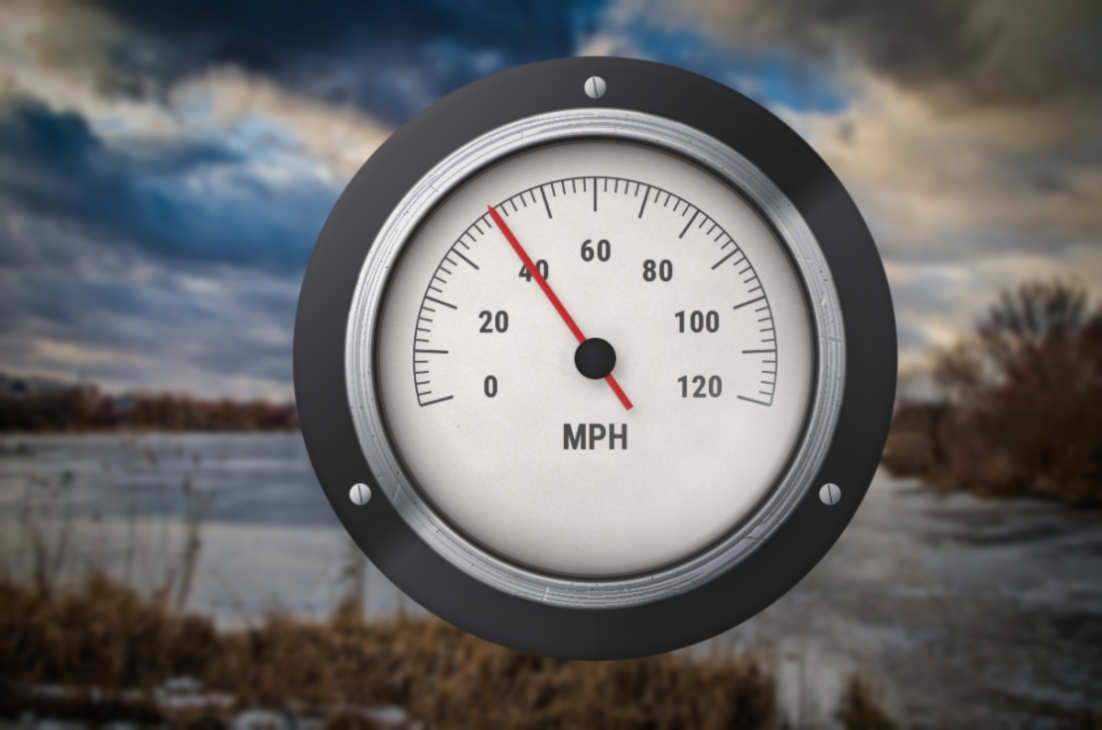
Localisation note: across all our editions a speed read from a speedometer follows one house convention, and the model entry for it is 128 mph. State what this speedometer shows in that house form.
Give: 40 mph
